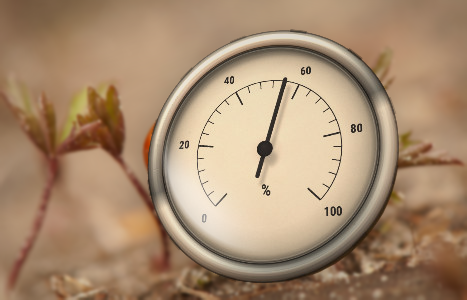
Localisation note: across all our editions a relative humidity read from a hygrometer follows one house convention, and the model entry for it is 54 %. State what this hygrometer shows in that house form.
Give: 56 %
